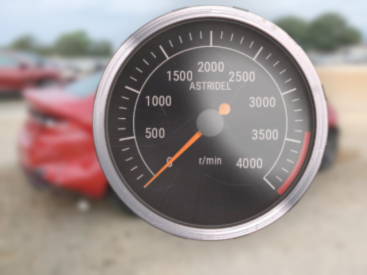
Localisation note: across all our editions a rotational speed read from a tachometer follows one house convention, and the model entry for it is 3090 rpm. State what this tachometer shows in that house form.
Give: 0 rpm
